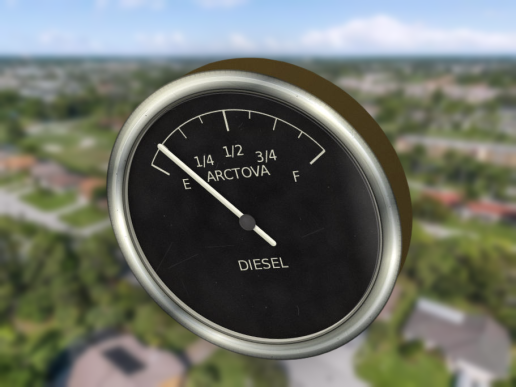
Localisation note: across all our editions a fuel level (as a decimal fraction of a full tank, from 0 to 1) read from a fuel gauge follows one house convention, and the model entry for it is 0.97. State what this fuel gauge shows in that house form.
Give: 0.125
